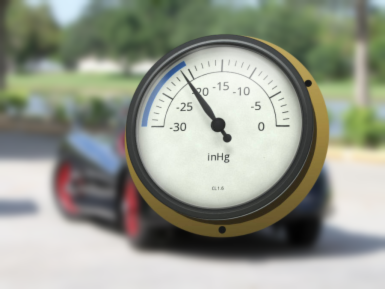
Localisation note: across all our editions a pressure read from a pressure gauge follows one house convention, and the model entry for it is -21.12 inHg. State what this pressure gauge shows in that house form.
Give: -21 inHg
